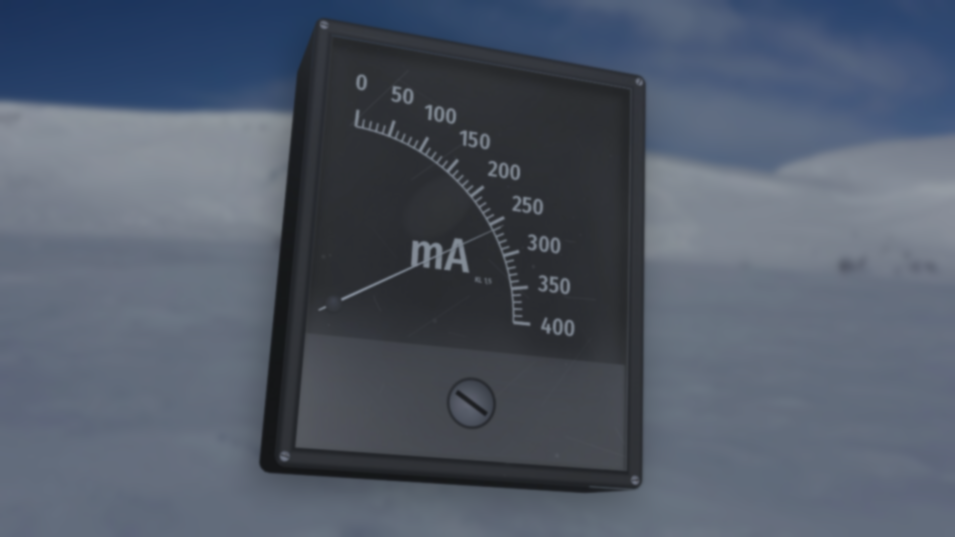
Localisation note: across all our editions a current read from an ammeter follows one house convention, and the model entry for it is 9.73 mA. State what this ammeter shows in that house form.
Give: 260 mA
